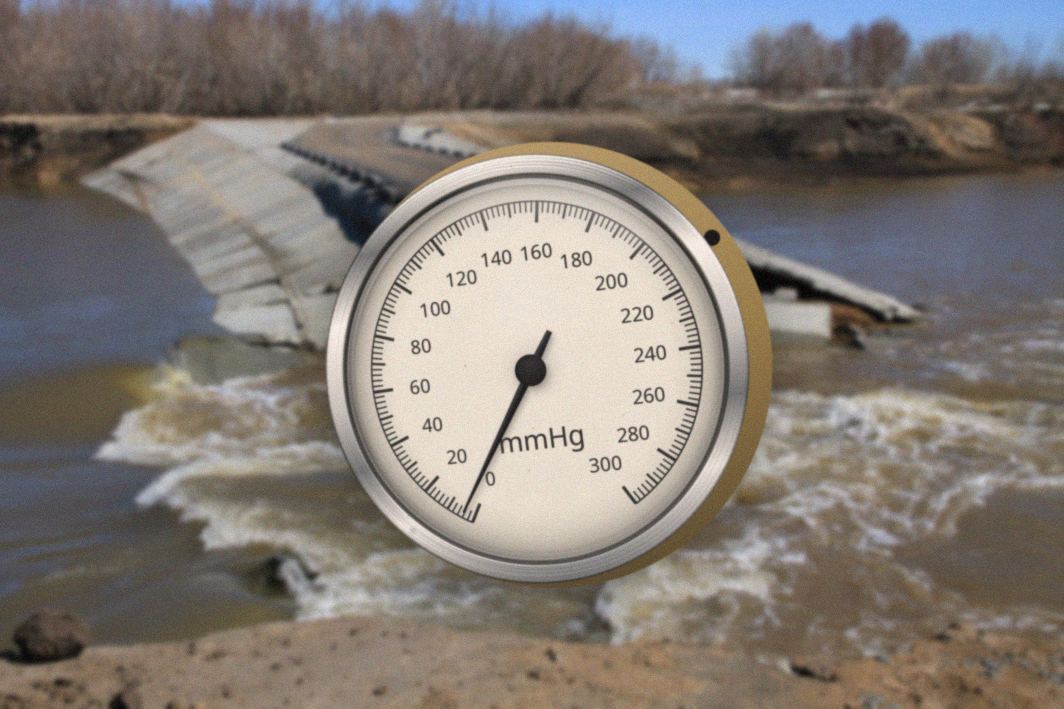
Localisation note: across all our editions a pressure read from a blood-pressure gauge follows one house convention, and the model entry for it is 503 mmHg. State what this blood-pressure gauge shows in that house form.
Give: 4 mmHg
